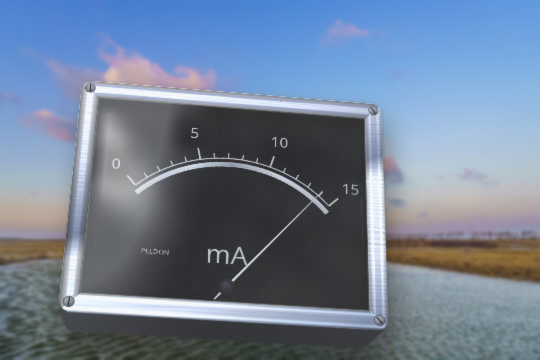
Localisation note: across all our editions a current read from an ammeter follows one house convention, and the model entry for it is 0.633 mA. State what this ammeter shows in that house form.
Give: 14 mA
